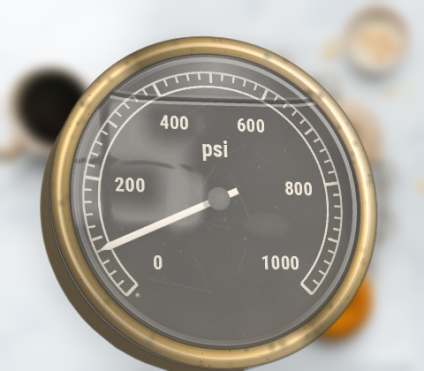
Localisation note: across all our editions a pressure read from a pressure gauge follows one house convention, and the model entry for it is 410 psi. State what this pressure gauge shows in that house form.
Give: 80 psi
